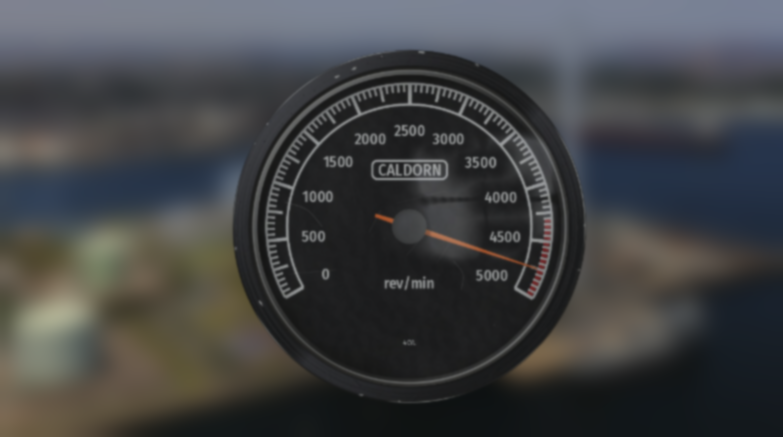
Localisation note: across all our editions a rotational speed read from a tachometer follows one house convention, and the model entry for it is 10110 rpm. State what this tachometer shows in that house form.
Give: 4750 rpm
